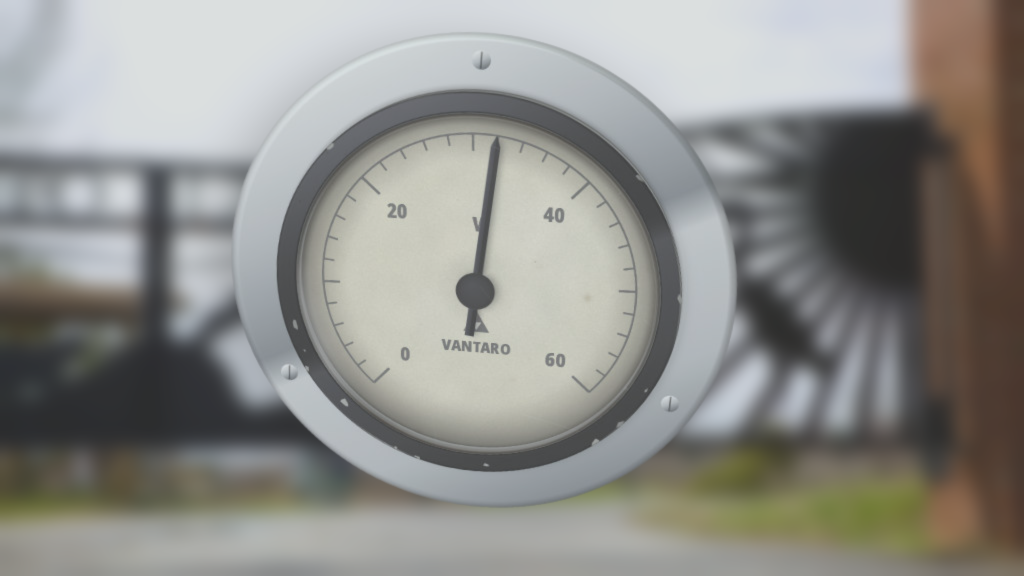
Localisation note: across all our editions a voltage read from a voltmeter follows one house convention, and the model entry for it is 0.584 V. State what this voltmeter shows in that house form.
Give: 32 V
